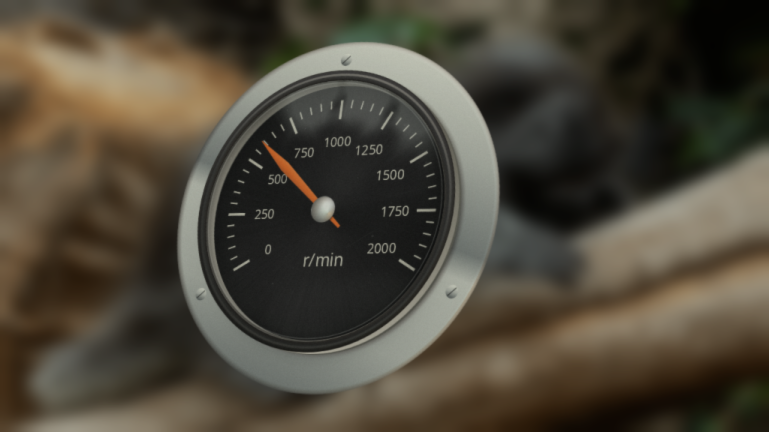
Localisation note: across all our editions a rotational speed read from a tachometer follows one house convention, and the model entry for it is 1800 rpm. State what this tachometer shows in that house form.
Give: 600 rpm
